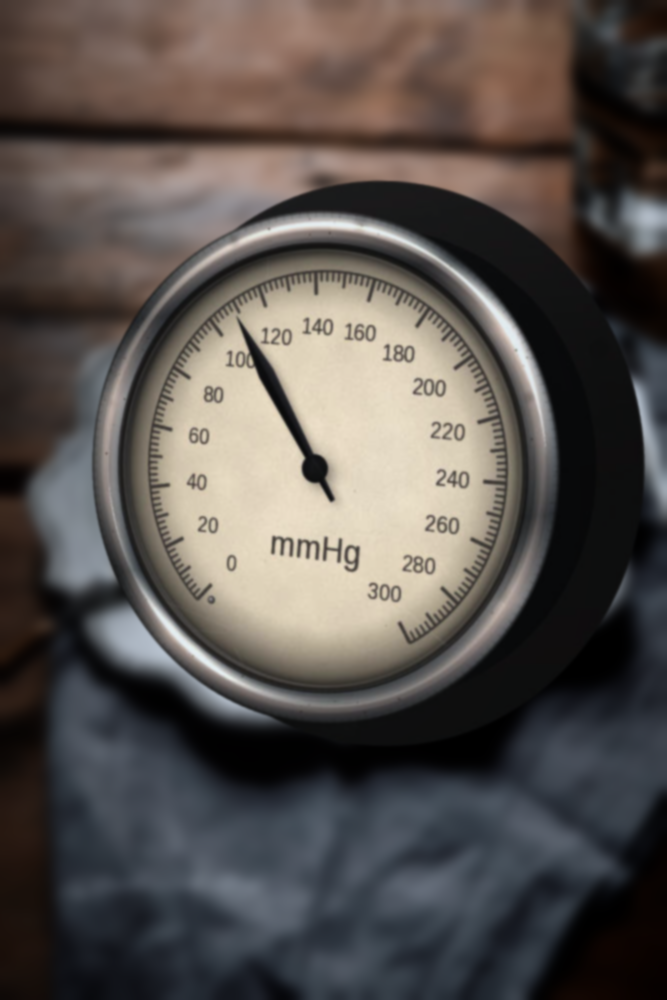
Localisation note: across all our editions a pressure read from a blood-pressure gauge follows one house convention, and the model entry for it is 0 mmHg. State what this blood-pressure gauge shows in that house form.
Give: 110 mmHg
